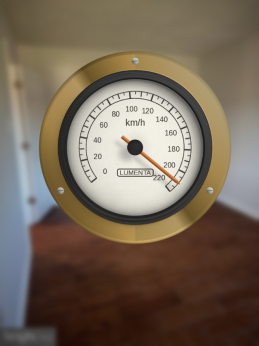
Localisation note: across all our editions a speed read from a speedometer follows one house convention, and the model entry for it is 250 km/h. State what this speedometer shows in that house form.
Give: 210 km/h
